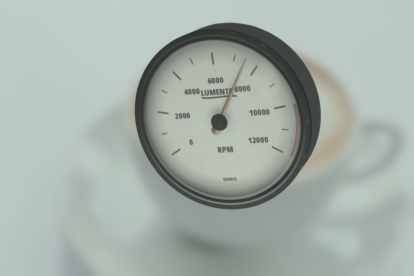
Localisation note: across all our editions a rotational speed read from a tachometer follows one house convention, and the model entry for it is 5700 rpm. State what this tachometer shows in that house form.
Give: 7500 rpm
